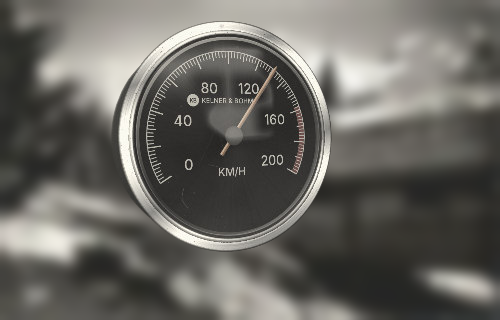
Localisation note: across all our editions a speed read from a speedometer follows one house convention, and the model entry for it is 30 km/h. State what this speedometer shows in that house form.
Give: 130 km/h
